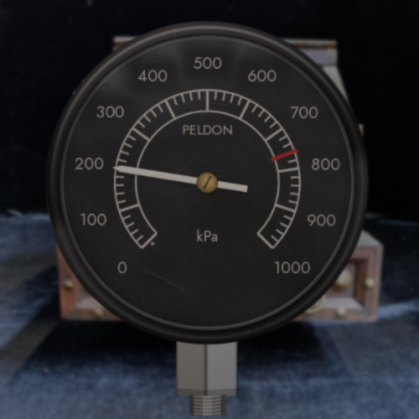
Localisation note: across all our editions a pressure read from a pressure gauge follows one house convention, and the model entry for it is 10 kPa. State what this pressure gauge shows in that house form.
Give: 200 kPa
